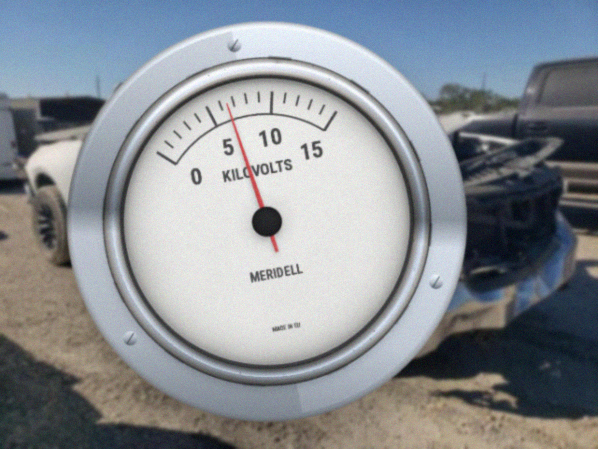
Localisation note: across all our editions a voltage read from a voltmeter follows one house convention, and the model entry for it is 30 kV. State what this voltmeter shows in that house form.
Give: 6.5 kV
